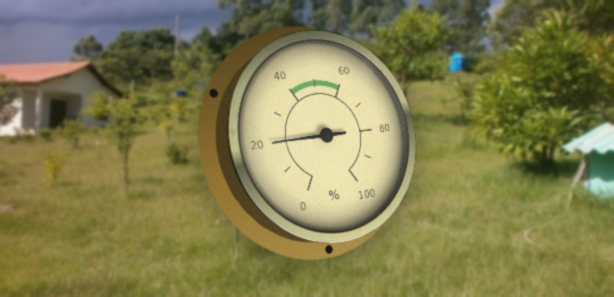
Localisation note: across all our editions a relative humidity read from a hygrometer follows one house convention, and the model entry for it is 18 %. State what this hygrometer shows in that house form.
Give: 20 %
